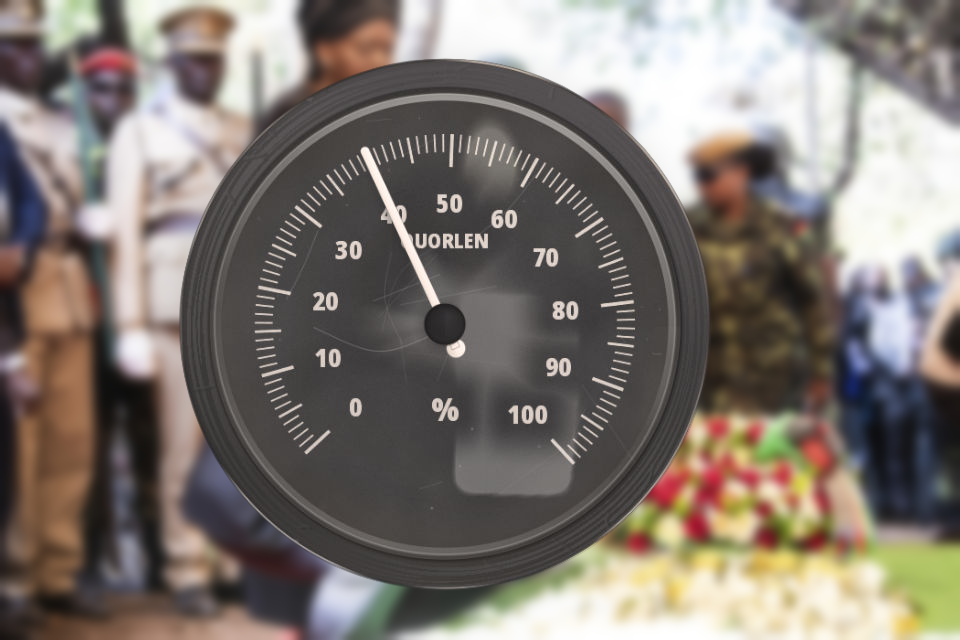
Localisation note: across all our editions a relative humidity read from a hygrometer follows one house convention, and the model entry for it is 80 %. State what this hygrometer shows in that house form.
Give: 40 %
